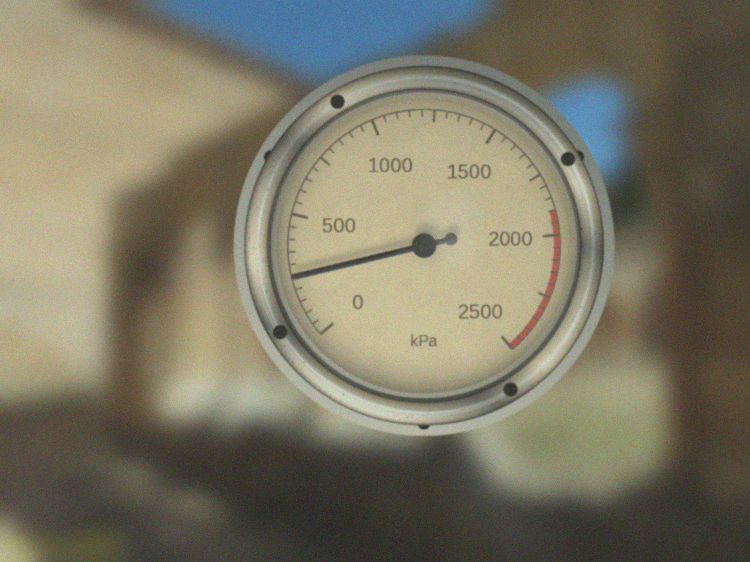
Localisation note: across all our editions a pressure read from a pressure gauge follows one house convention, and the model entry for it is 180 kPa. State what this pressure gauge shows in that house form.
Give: 250 kPa
